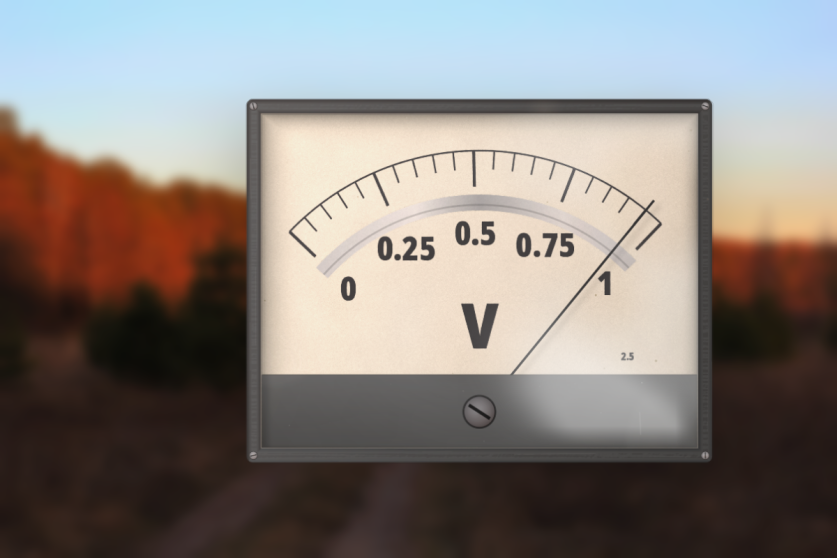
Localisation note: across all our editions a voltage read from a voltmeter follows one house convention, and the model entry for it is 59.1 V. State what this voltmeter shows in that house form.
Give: 0.95 V
